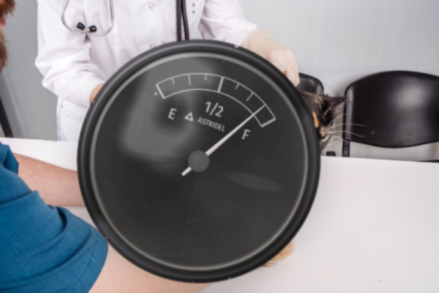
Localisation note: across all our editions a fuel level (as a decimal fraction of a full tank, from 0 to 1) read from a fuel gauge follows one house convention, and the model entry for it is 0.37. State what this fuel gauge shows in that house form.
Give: 0.875
